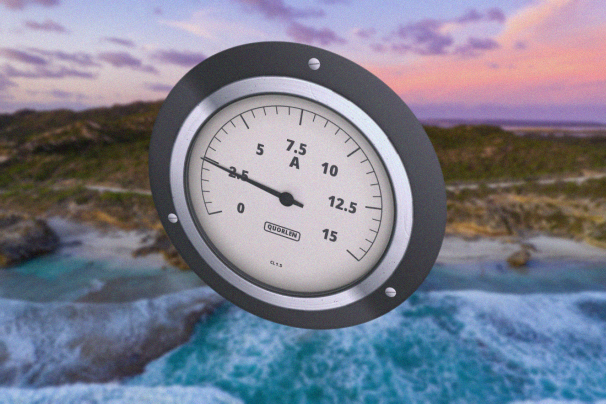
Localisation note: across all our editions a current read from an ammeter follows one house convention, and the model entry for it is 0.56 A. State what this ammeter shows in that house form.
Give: 2.5 A
